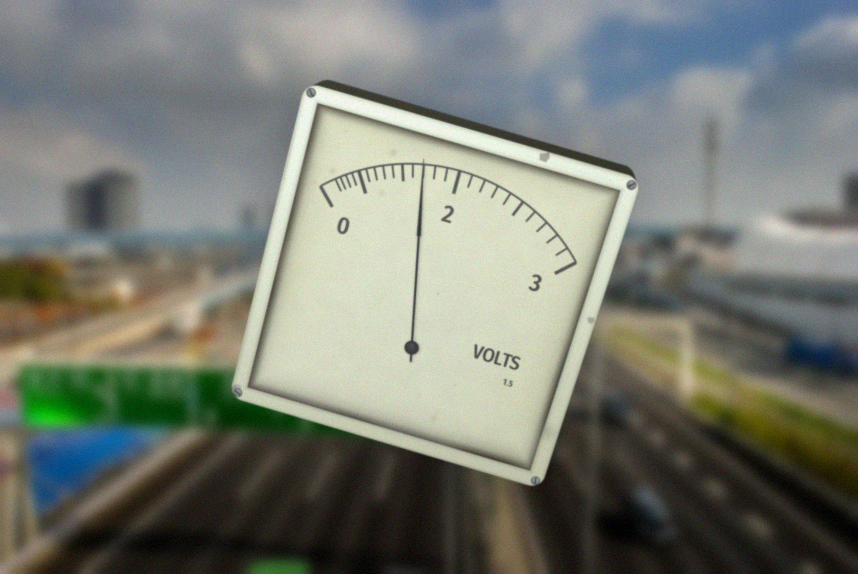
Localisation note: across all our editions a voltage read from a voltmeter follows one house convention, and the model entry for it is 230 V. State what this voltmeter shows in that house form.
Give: 1.7 V
